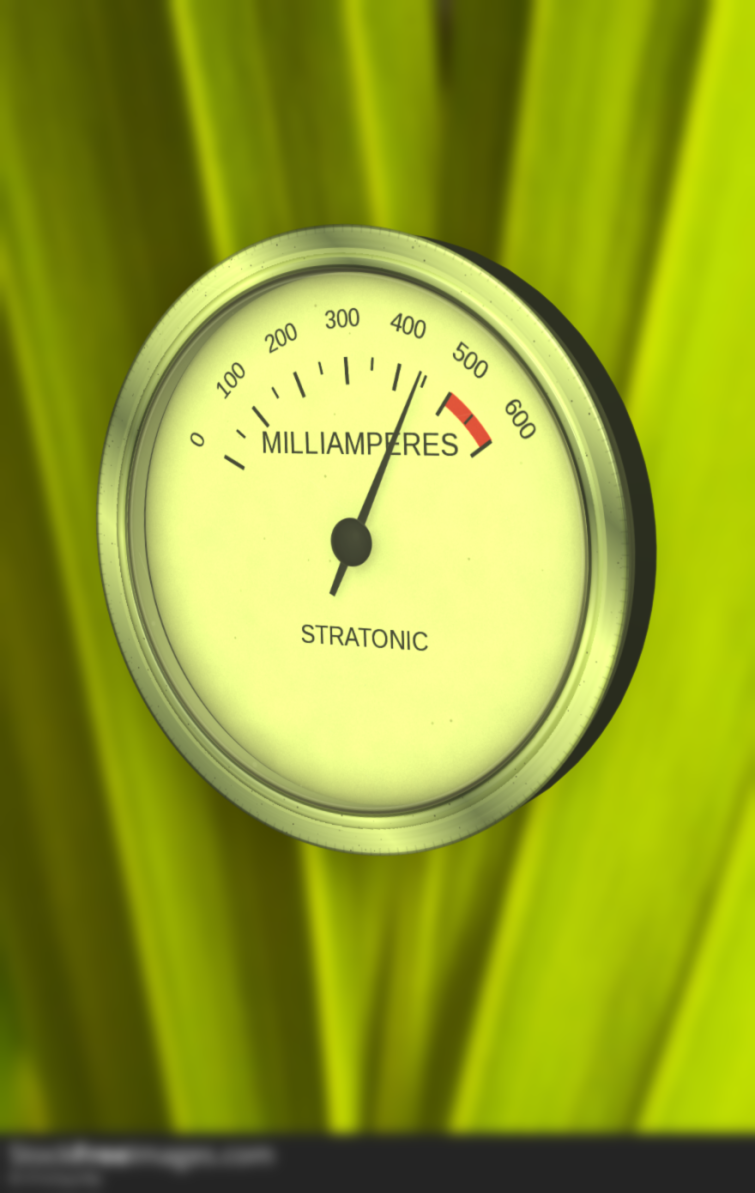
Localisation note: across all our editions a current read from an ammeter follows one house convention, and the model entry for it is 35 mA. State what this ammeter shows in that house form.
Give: 450 mA
